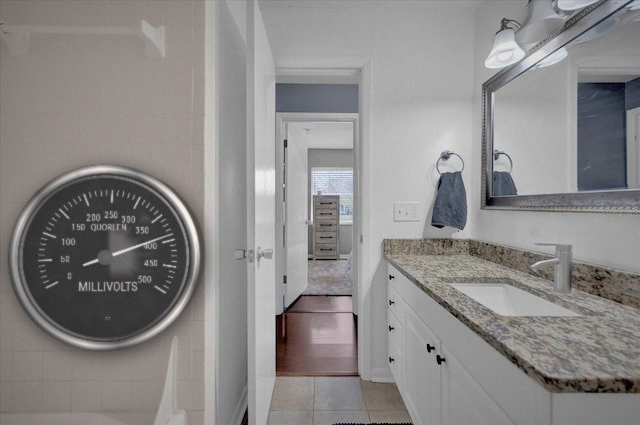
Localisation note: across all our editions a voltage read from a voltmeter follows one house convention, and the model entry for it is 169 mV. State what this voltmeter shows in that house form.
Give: 390 mV
